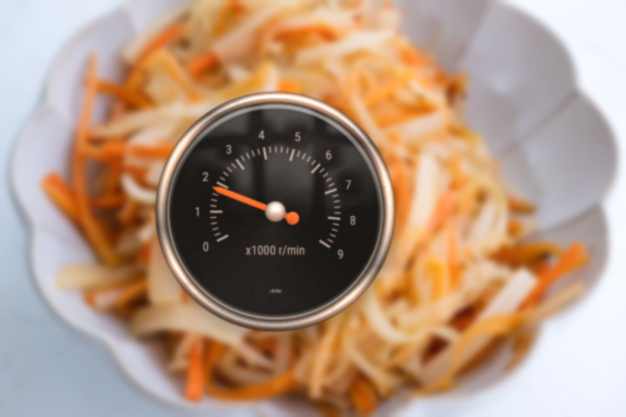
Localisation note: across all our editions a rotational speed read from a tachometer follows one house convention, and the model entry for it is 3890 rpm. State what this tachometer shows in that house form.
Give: 1800 rpm
